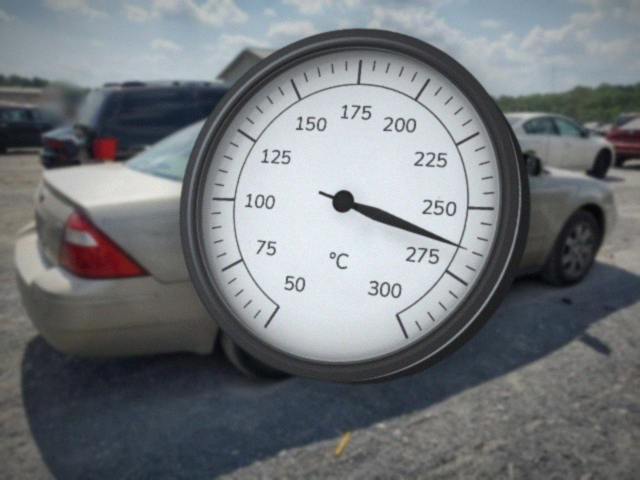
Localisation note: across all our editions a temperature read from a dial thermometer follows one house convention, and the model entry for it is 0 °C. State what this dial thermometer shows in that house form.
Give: 265 °C
